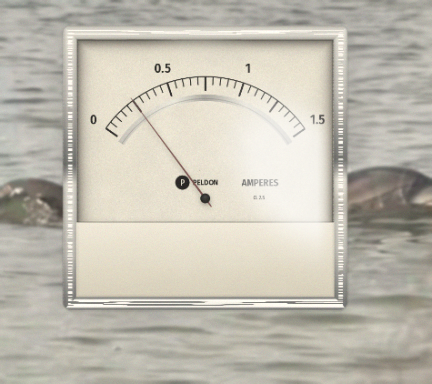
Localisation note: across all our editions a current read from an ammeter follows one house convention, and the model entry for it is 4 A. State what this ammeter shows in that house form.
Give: 0.25 A
